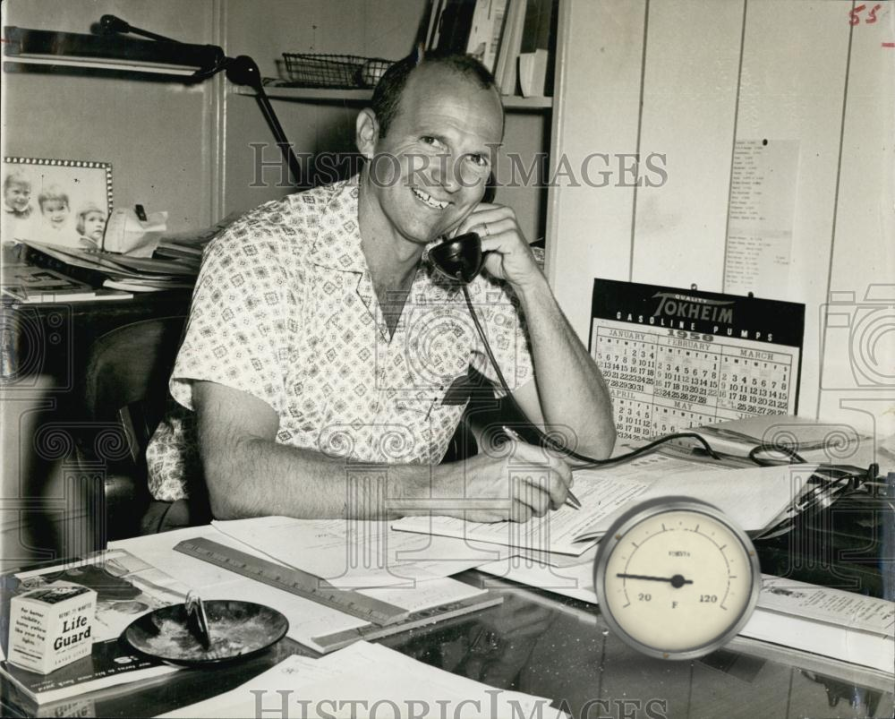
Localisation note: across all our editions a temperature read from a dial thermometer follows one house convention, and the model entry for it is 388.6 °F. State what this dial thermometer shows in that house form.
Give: 0 °F
